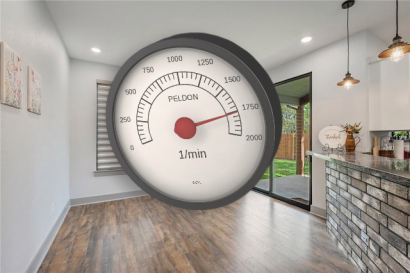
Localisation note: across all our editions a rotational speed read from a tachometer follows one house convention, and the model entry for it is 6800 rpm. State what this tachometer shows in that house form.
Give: 1750 rpm
